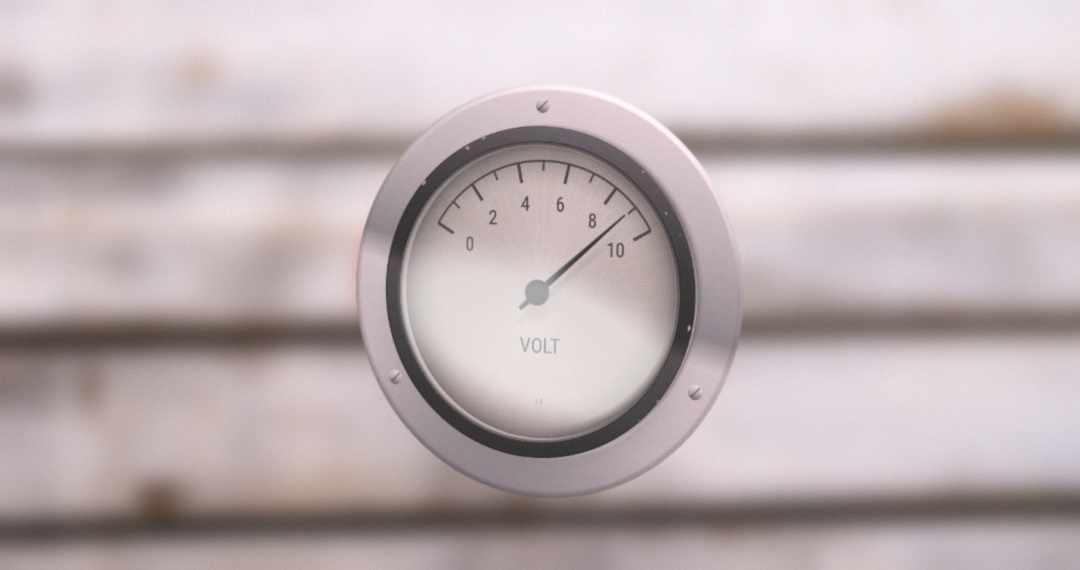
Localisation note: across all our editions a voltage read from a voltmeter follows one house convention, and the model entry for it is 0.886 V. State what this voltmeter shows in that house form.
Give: 9 V
